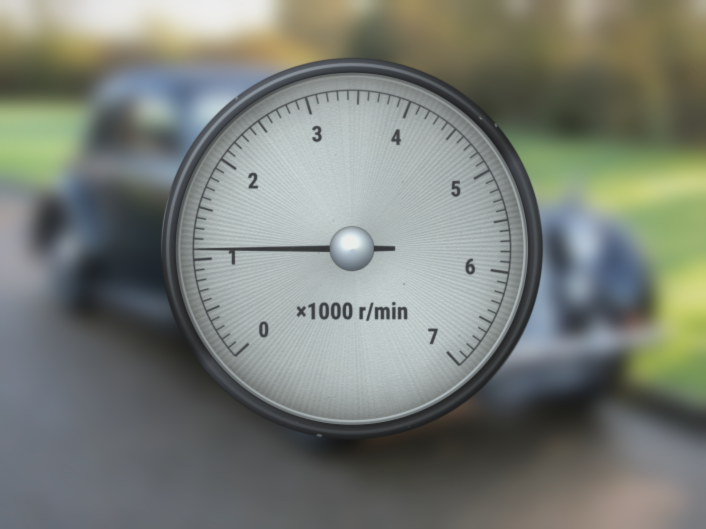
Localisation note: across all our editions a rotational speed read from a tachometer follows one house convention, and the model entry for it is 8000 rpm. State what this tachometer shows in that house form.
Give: 1100 rpm
